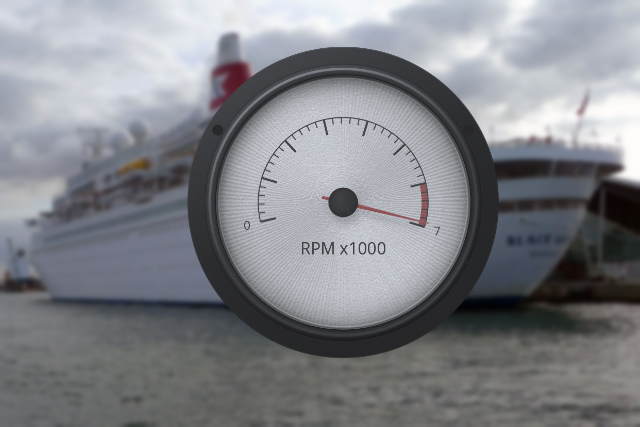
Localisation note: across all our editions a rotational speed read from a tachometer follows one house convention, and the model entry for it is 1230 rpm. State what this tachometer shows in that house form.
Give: 6900 rpm
